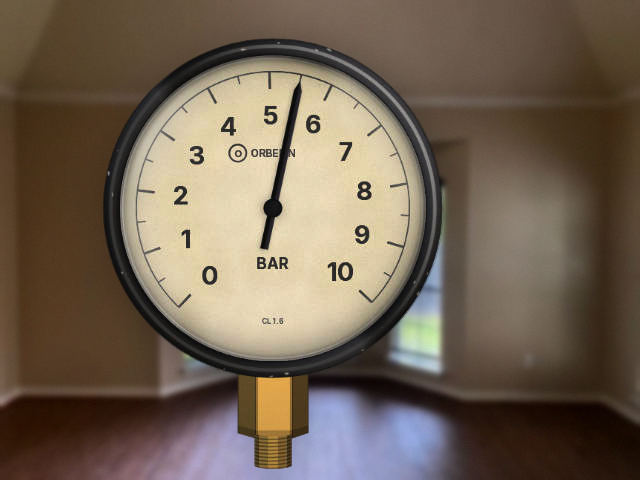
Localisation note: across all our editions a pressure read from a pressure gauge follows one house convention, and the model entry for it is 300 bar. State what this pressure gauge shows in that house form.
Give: 5.5 bar
